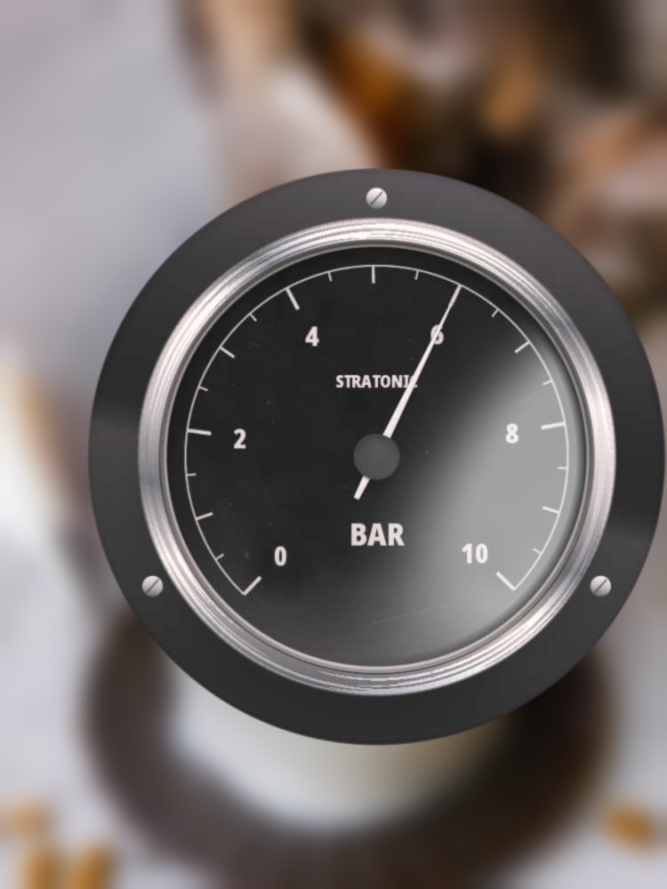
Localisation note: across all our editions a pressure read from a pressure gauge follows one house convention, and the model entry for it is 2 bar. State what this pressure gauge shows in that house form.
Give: 6 bar
